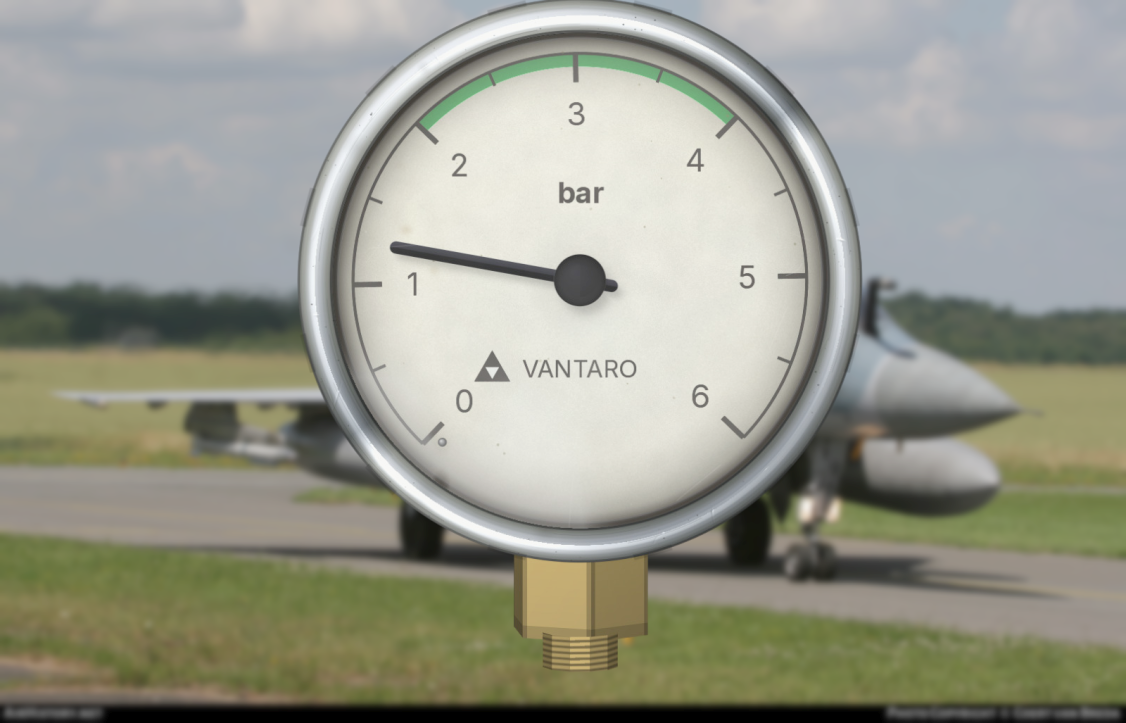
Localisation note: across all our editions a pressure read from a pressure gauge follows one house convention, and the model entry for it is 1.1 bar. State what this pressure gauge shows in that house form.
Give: 1.25 bar
